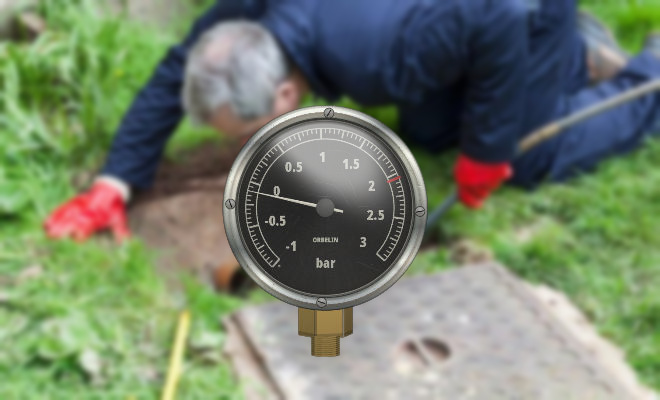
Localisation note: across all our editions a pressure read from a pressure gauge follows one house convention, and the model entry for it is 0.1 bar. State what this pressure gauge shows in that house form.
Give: -0.1 bar
